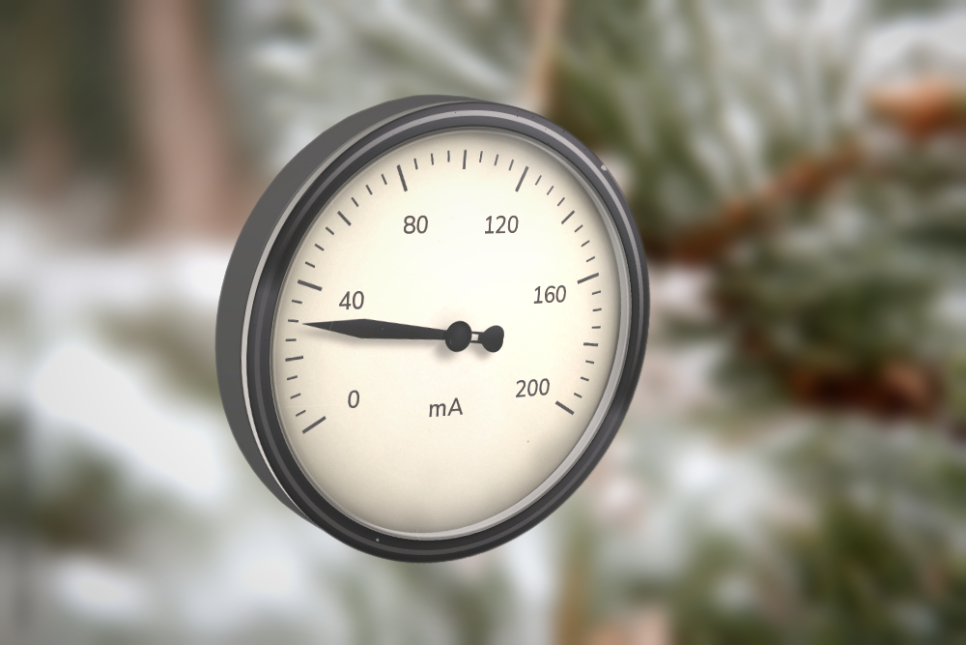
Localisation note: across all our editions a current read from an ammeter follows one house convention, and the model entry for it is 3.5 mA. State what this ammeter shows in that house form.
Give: 30 mA
